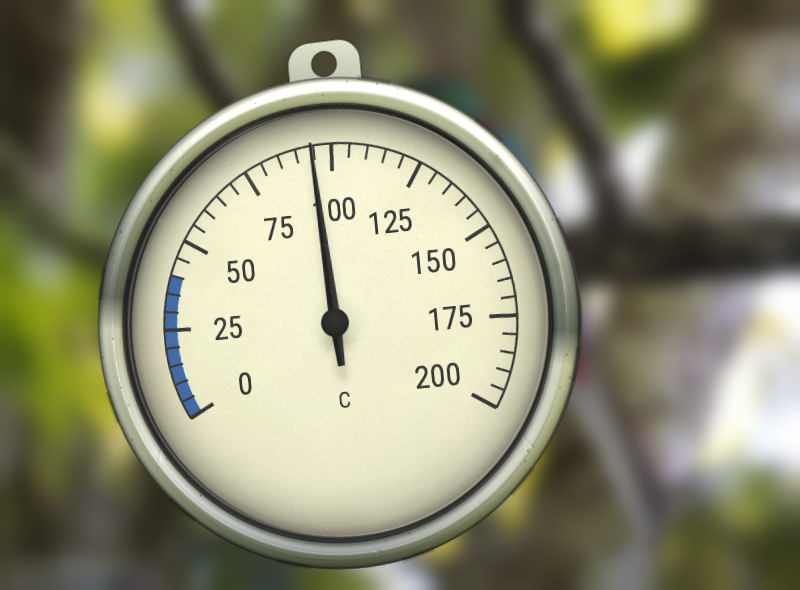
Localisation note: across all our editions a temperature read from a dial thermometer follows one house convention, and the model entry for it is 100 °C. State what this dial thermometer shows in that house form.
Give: 95 °C
